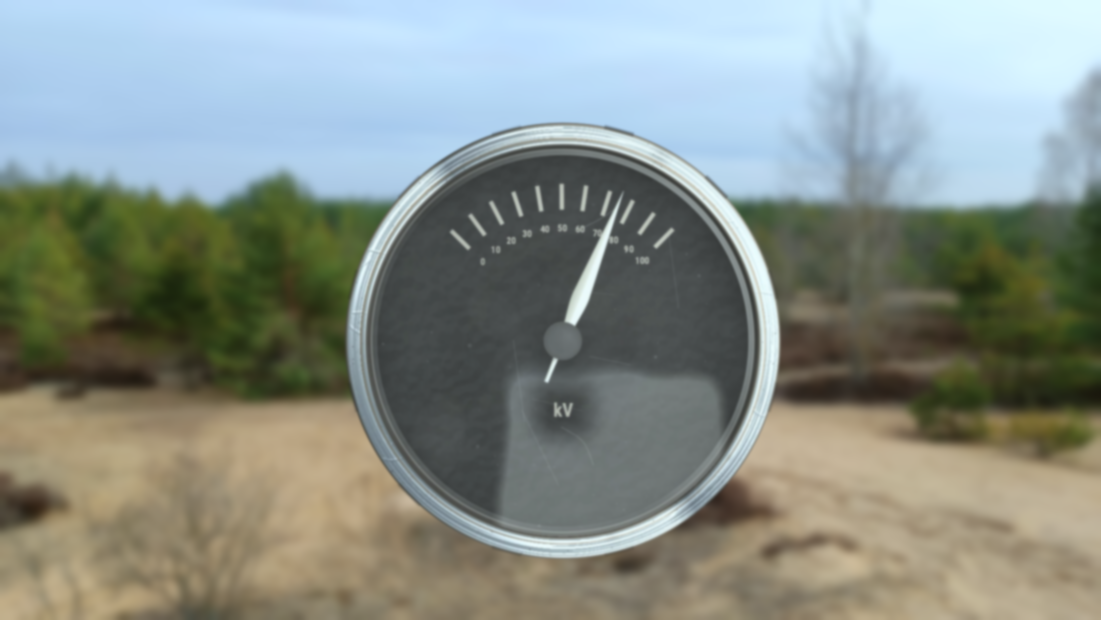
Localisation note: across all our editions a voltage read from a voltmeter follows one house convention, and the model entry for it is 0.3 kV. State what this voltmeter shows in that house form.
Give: 75 kV
